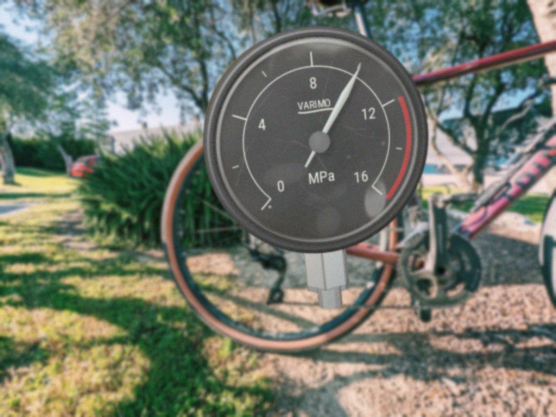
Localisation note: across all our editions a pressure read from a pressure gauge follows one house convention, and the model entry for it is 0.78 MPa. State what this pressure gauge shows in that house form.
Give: 10 MPa
